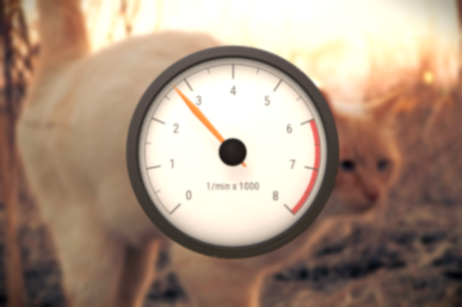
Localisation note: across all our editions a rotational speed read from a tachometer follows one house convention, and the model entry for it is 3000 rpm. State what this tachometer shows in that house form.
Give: 2750 rpm
